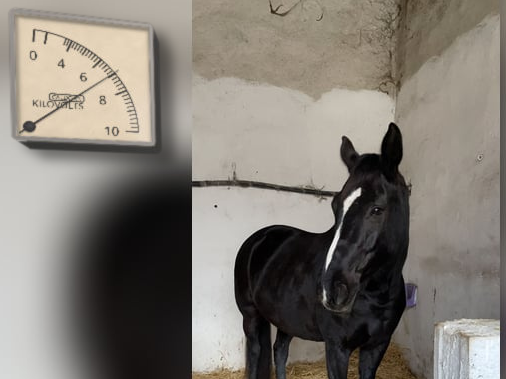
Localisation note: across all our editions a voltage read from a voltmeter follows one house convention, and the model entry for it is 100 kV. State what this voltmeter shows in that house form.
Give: 7 kV
